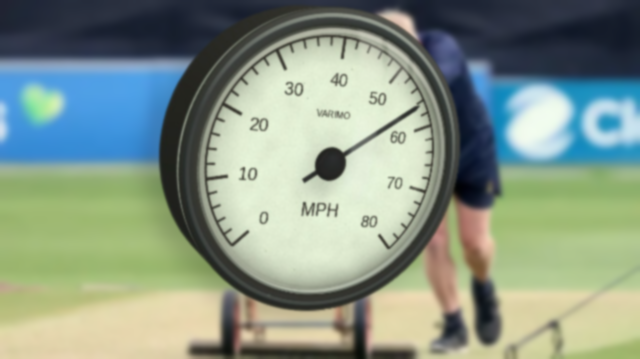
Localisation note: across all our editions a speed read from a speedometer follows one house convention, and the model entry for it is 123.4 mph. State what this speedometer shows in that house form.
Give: 56 mph
